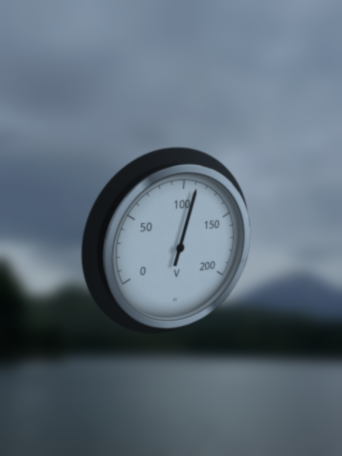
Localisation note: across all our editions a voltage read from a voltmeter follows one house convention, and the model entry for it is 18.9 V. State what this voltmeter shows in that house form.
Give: 110 V
